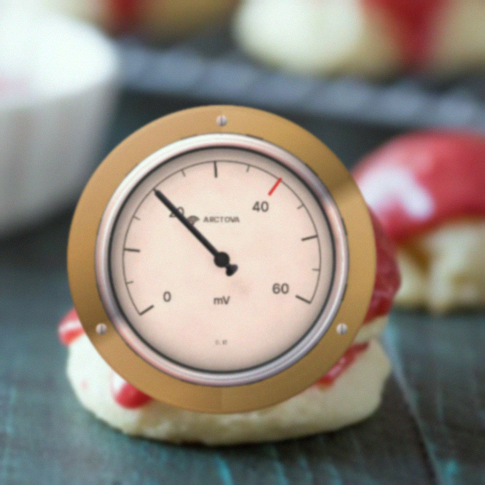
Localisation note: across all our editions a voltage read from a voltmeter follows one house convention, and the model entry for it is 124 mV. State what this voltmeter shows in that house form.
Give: 20 mV
